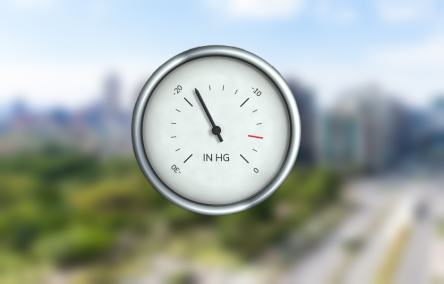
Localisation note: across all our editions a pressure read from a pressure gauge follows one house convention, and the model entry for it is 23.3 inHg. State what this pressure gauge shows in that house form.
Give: -18 inHg
